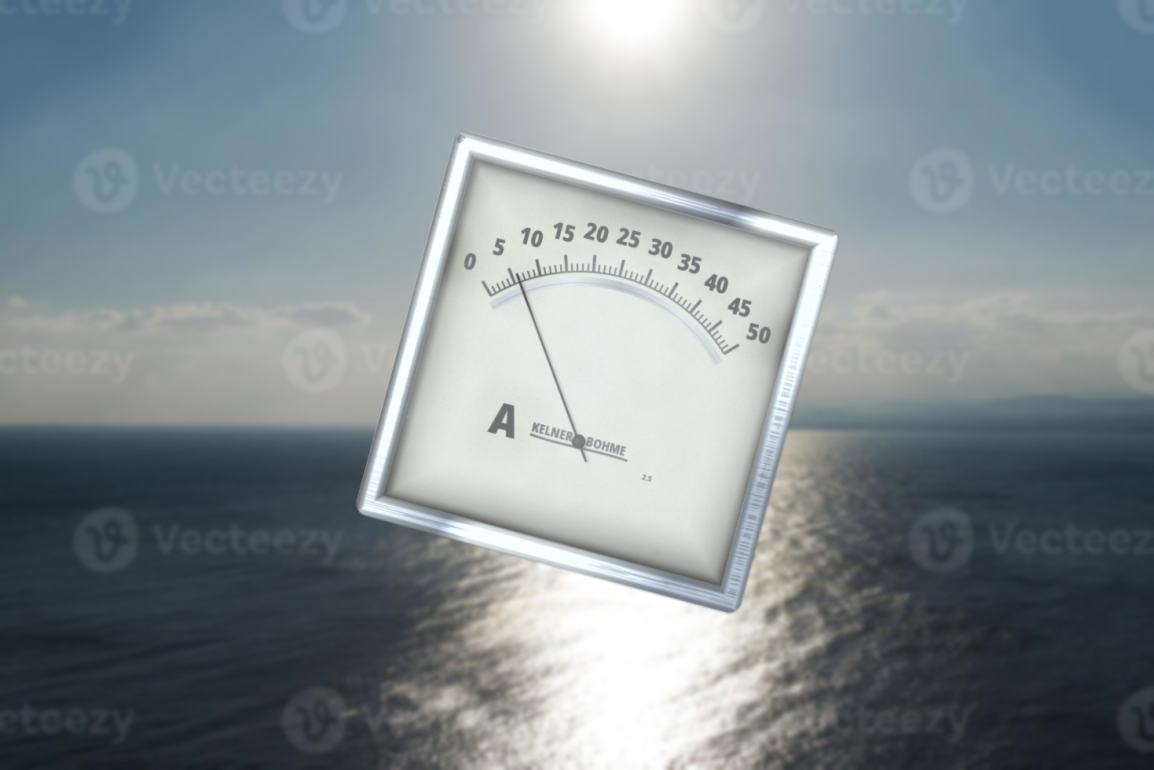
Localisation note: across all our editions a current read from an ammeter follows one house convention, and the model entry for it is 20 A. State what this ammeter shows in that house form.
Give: 6 A
